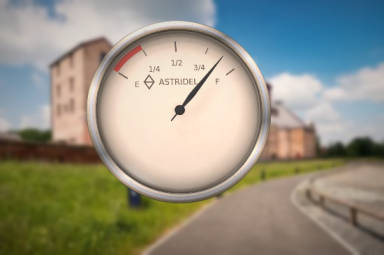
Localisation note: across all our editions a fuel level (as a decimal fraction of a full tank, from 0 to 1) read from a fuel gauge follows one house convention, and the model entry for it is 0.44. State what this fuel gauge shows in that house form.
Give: 0.875
